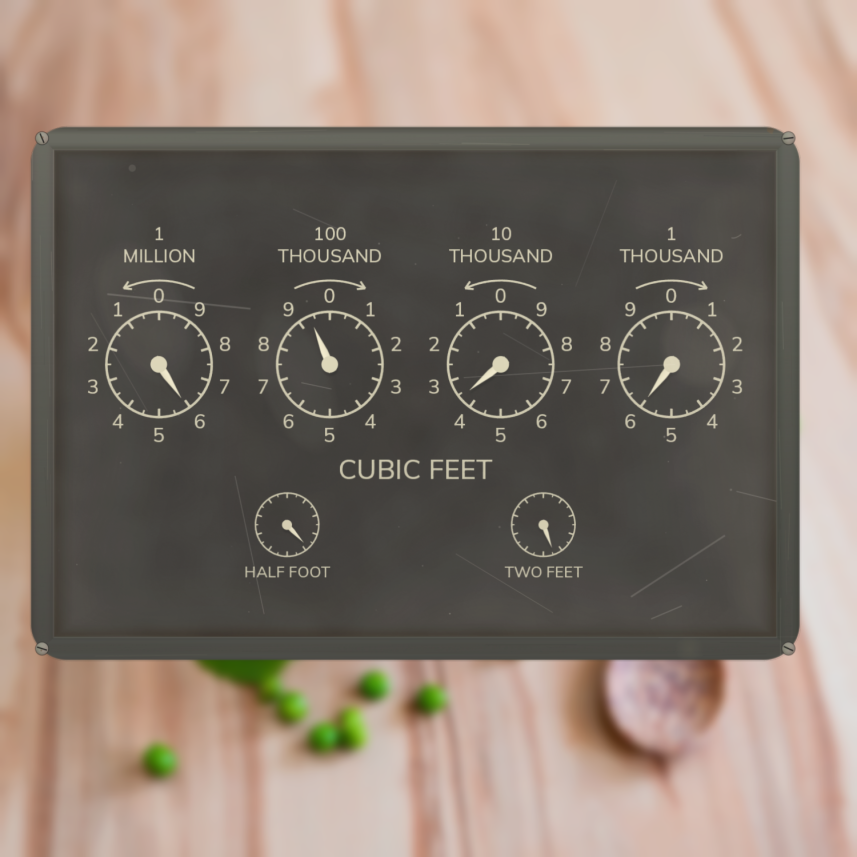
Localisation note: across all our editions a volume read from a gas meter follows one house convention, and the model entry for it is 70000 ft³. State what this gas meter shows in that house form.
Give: 593600 ft³
